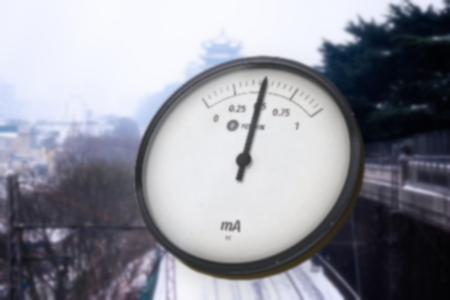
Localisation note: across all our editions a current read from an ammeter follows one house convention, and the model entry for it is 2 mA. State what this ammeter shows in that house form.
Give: 0.5 mA
